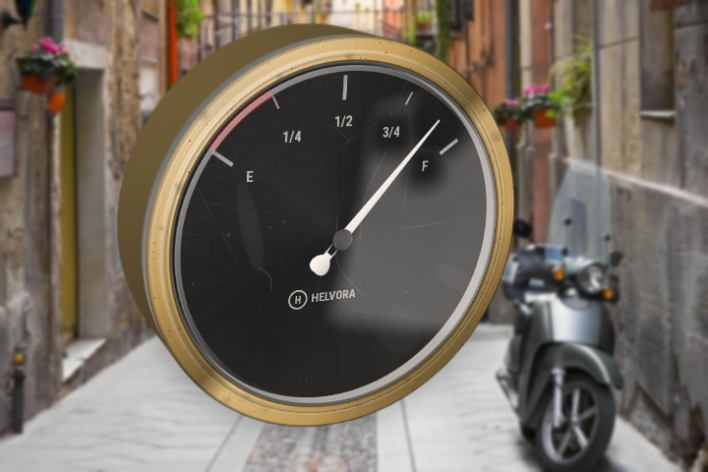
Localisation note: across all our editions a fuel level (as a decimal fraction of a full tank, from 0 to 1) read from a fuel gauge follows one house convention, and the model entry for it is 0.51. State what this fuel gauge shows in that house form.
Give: 0.875
